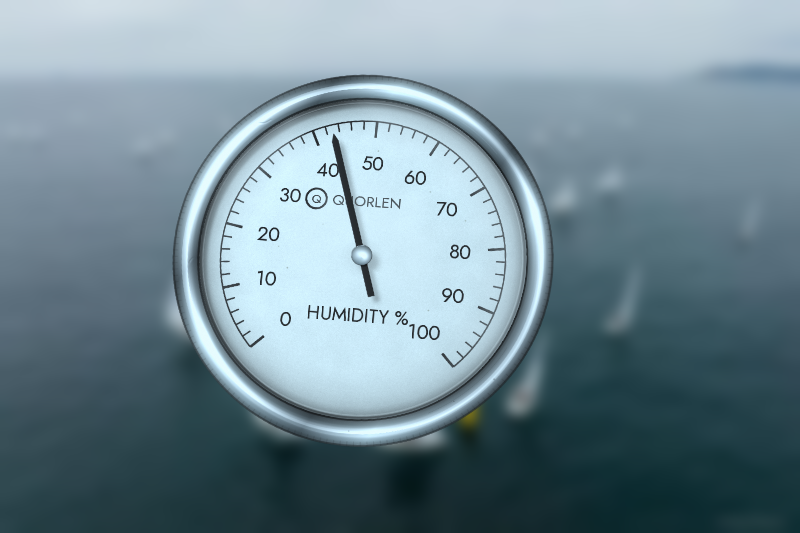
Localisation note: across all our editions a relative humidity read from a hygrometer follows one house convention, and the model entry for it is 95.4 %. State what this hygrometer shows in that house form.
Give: 43 %
